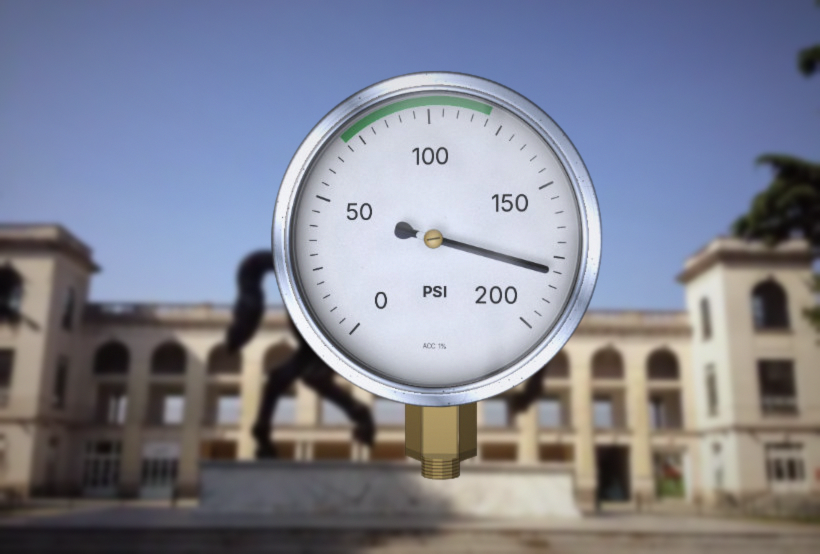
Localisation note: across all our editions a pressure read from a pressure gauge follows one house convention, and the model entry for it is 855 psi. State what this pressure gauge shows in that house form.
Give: 180 psi
